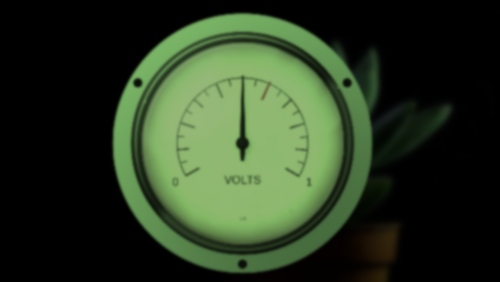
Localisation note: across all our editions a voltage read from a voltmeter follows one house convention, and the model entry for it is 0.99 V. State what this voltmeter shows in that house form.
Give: 0.5 V
